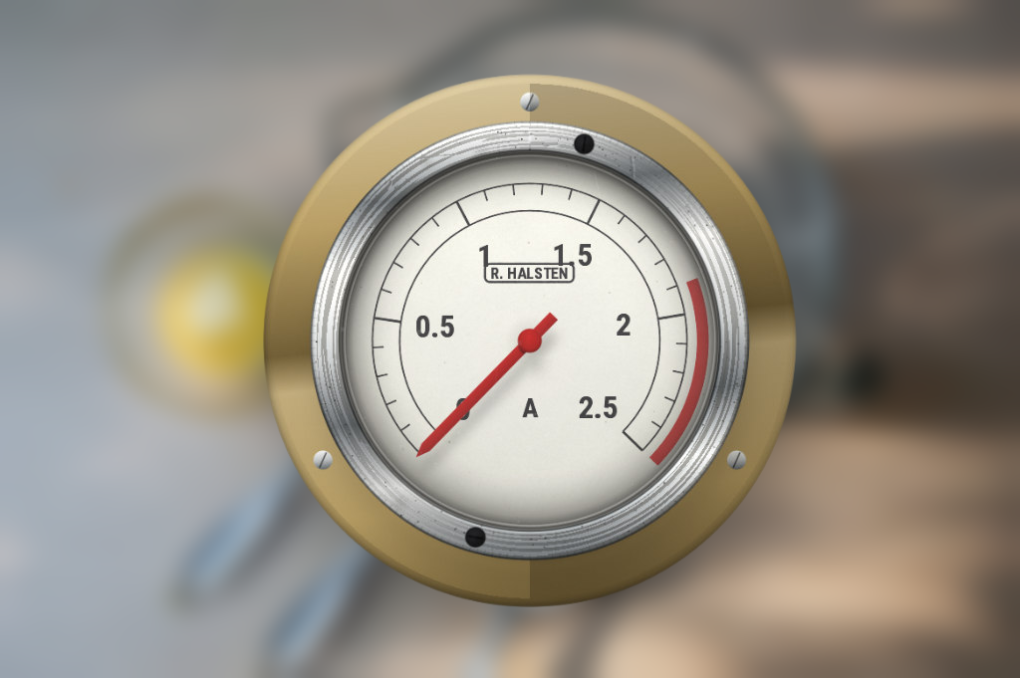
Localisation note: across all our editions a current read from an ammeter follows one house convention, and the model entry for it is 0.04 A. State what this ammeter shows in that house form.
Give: 0 A
